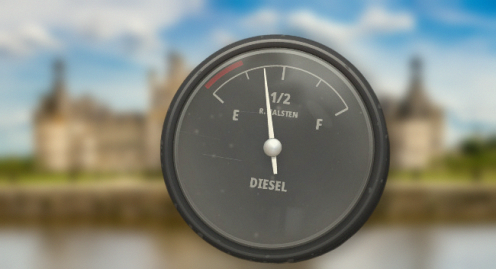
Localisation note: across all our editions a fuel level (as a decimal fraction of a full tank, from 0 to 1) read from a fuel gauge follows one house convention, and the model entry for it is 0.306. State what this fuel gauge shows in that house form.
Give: 0.375
